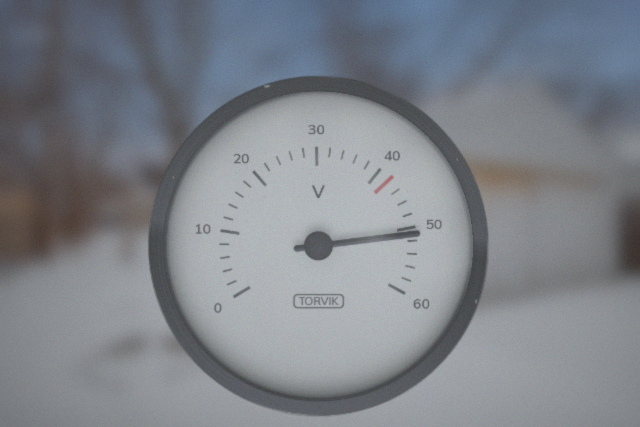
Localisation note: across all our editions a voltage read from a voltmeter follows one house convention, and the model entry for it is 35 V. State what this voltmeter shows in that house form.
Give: 51 V
